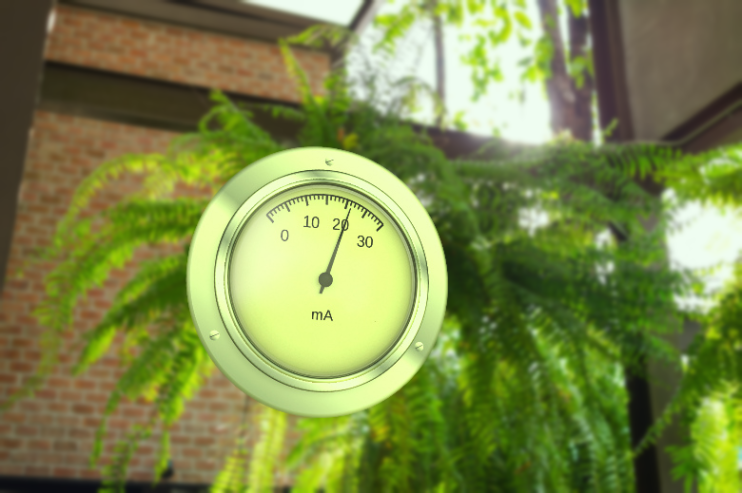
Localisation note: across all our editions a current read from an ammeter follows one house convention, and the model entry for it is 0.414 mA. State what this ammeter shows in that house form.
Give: 21 mA
